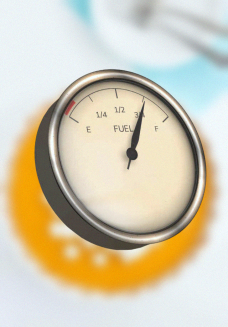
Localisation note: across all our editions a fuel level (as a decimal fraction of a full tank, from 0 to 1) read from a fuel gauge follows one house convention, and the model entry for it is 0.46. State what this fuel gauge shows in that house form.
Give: 0.75
